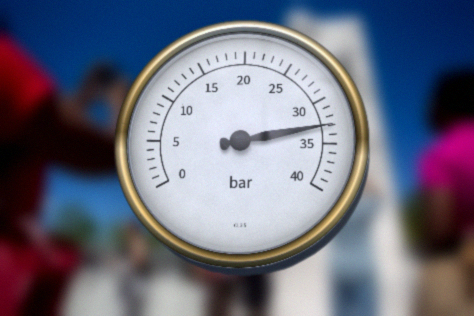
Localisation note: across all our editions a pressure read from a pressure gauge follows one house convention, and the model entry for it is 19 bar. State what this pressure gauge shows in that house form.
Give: 33 bar
